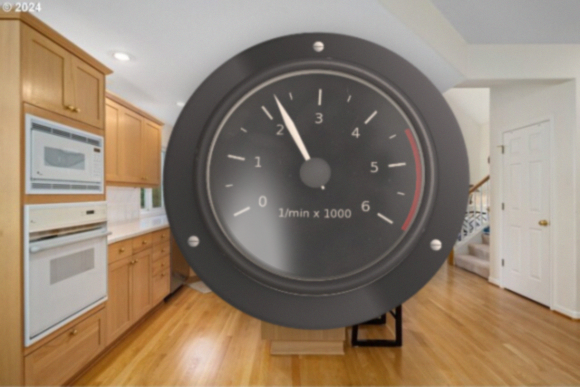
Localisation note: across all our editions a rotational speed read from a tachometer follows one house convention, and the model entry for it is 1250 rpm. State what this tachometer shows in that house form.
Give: 2250 rpm
